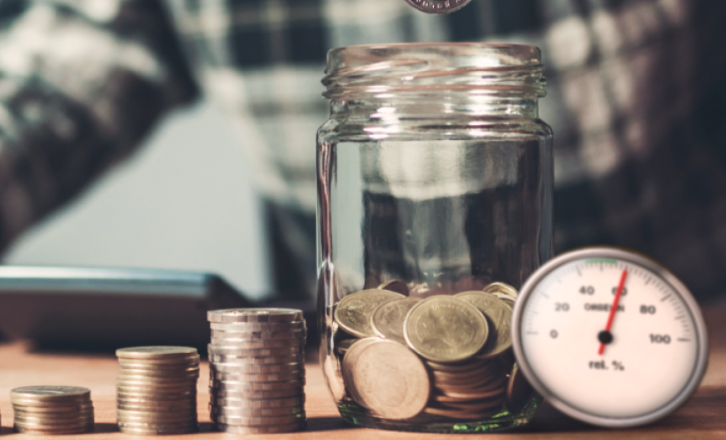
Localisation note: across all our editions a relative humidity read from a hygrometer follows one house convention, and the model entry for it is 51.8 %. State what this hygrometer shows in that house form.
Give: 60 %
